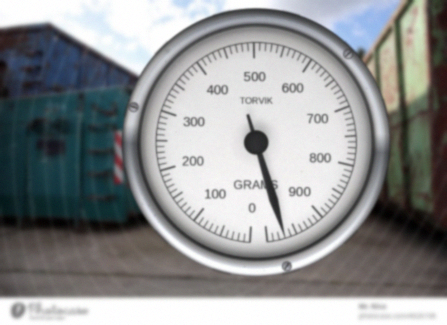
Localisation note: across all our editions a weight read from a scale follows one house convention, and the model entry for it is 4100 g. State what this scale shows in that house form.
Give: 970 g
